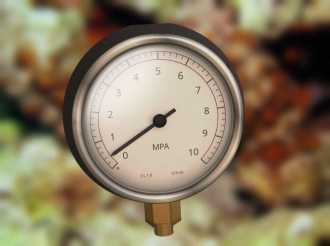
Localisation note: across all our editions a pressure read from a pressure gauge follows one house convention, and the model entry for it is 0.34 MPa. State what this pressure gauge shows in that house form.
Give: 0.4 MPa
